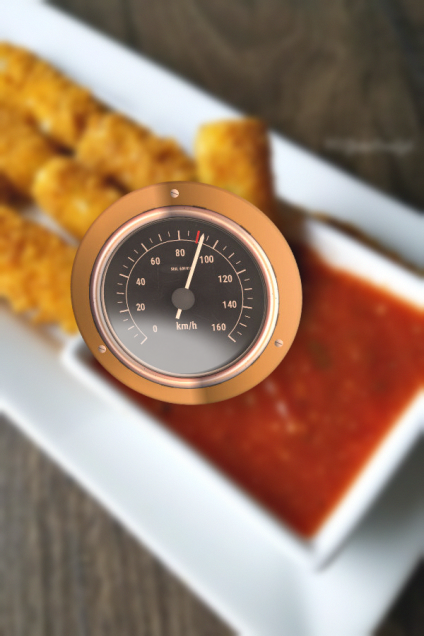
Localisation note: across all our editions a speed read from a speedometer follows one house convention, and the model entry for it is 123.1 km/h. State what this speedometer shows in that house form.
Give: 92.5 km/h
